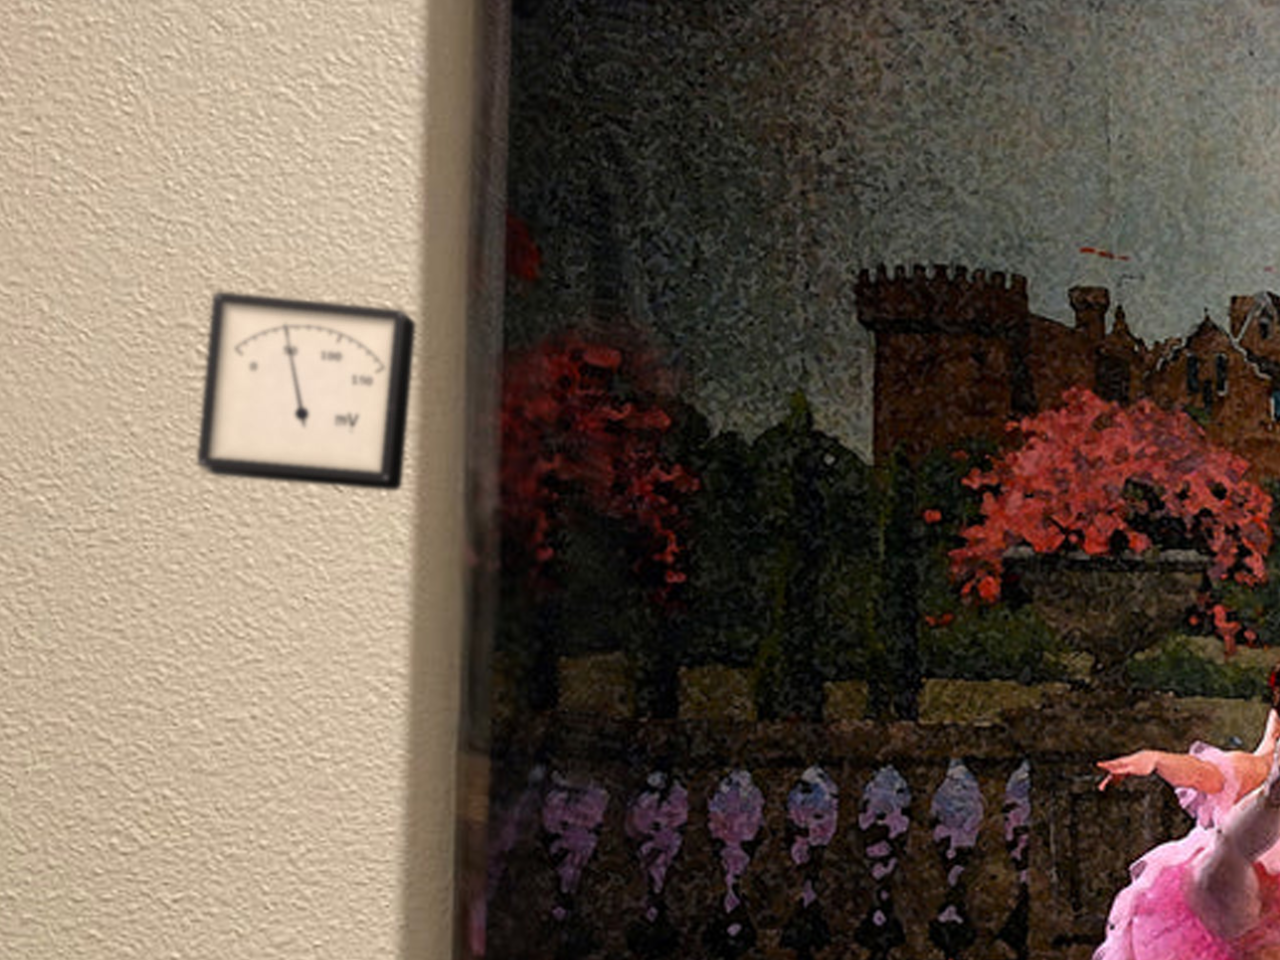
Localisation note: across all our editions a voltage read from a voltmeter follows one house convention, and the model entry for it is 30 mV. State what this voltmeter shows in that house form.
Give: 50 mV
